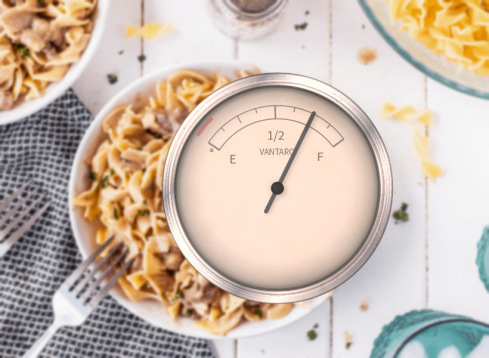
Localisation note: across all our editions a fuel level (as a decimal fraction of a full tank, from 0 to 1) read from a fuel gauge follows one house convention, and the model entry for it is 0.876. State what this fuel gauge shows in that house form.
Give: 0.75
